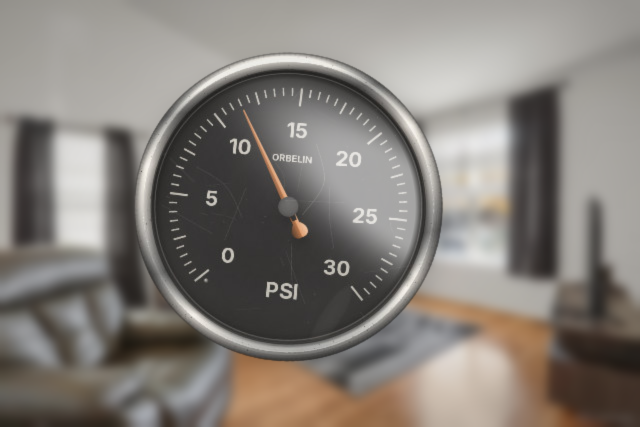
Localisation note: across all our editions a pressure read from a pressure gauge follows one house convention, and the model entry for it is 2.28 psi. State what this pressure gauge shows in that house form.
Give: 11.5 psi
